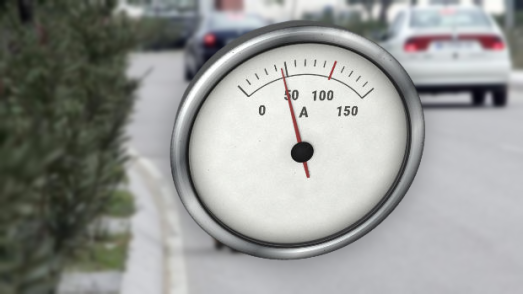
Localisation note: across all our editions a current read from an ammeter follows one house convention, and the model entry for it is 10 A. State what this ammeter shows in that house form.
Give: 45 A
